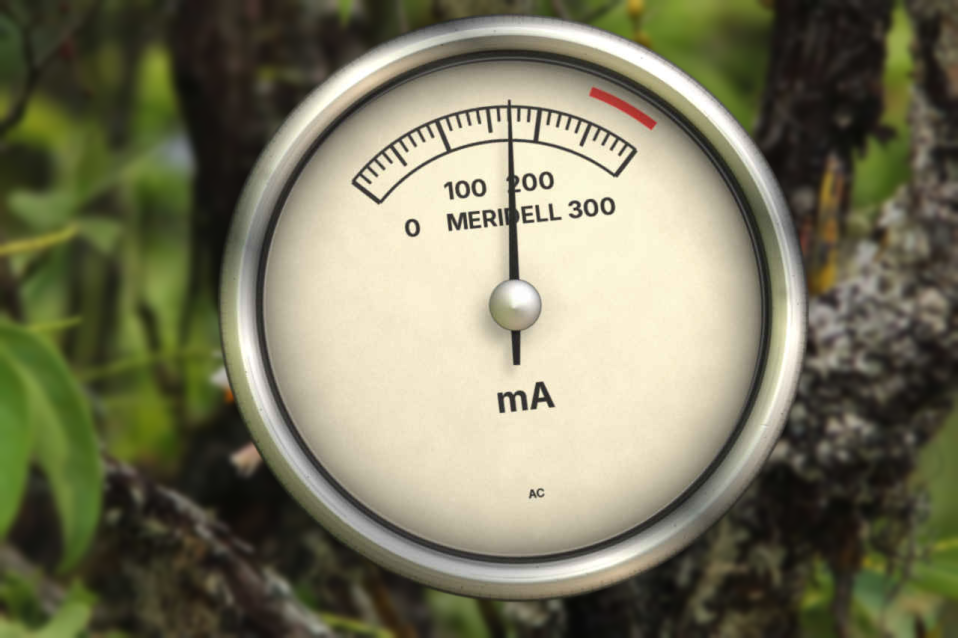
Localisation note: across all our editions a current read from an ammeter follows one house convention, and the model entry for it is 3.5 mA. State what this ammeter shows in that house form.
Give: 170 mA
